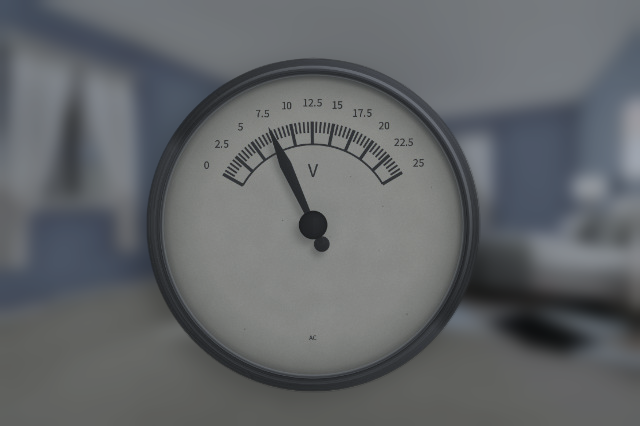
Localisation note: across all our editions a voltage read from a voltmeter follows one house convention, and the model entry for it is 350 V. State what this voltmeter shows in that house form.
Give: 7.5 V
